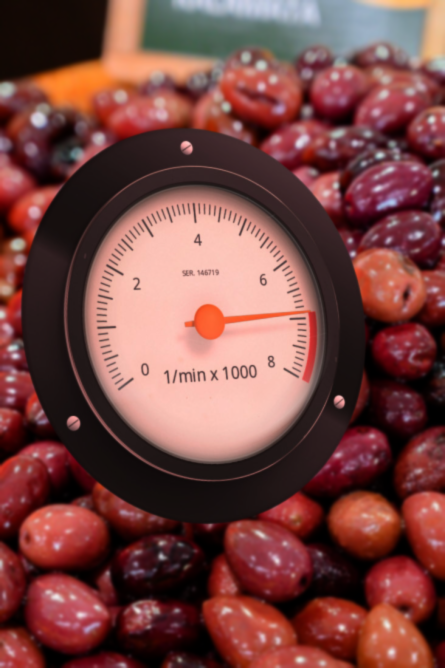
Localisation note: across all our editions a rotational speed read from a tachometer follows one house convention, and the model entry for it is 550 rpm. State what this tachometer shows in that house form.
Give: 6900 rpm
